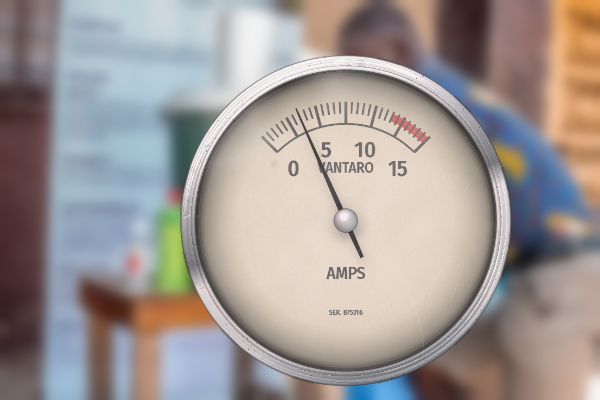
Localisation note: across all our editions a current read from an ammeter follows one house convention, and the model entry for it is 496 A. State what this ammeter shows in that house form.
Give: 3.5 A
